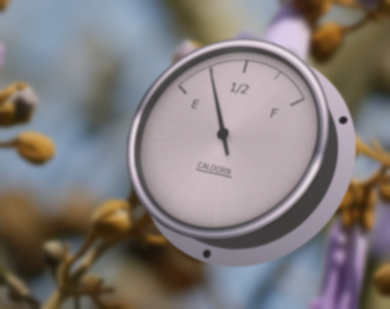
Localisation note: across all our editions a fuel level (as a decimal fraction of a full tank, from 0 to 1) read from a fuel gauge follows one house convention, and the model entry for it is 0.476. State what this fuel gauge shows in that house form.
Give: 0.25
